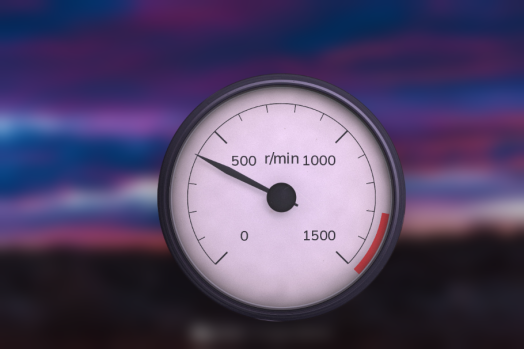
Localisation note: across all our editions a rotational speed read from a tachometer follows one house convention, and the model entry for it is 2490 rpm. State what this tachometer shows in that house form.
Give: 400 rpm
